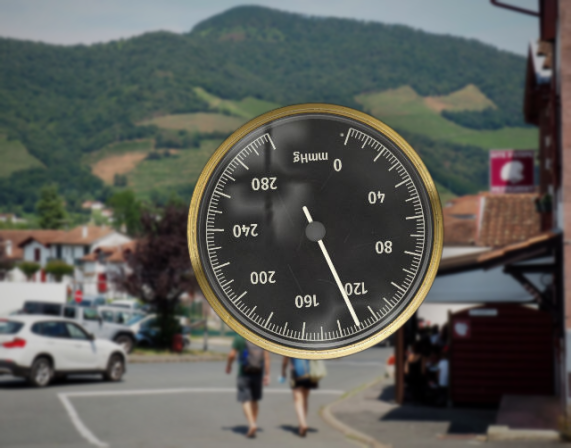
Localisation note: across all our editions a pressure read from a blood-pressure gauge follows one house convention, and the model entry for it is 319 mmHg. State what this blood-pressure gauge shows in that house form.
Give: 130 mmHg
